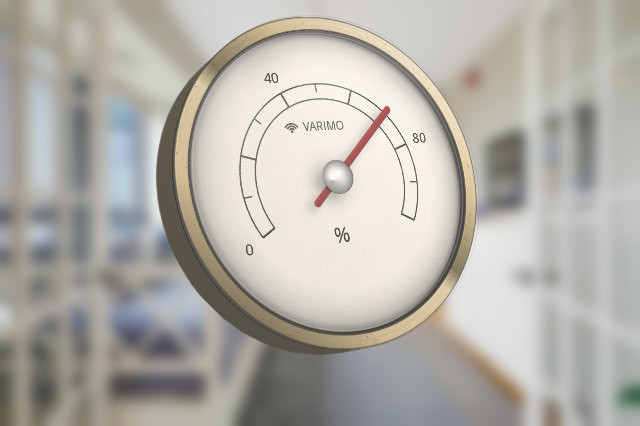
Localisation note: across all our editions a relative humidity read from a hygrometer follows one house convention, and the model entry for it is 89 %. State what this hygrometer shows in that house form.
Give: 70 %
